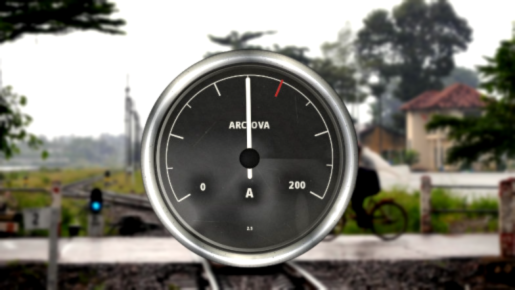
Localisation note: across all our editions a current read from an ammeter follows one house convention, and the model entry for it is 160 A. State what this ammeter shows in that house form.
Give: 100 A
